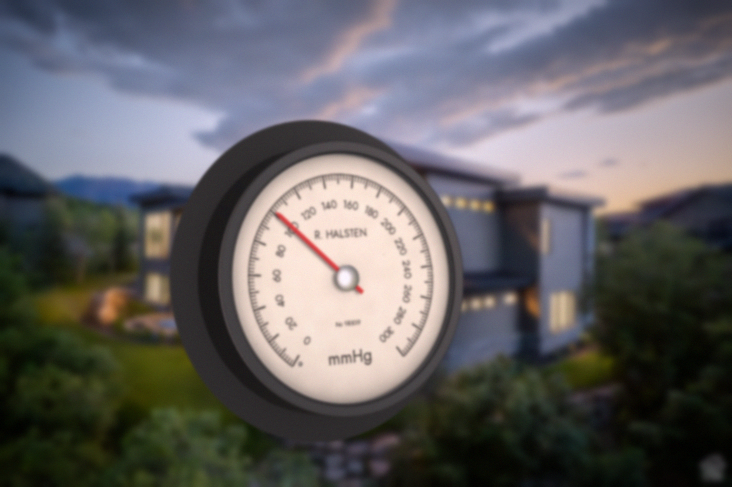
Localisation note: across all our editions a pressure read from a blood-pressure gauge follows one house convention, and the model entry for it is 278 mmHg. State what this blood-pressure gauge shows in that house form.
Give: 100 mmHg
